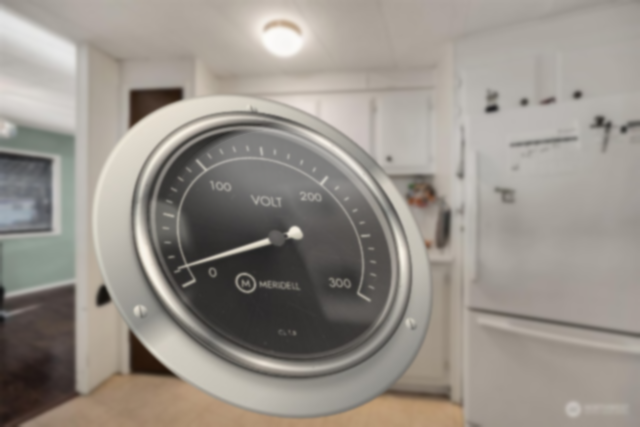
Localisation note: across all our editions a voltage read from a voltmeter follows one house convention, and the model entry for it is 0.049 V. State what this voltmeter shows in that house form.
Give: 10 V
